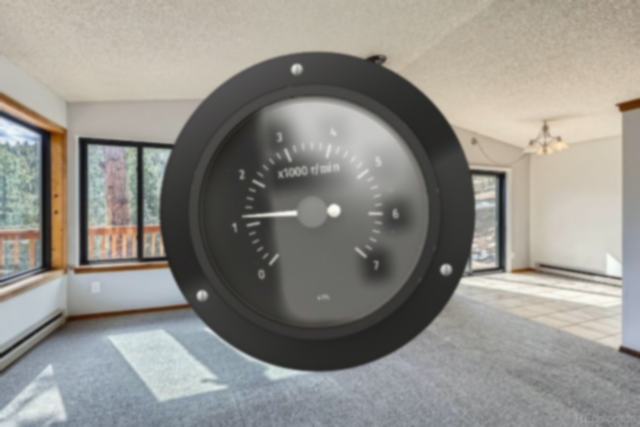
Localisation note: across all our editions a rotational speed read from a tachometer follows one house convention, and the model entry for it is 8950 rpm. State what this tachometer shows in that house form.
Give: 1200 rpm
